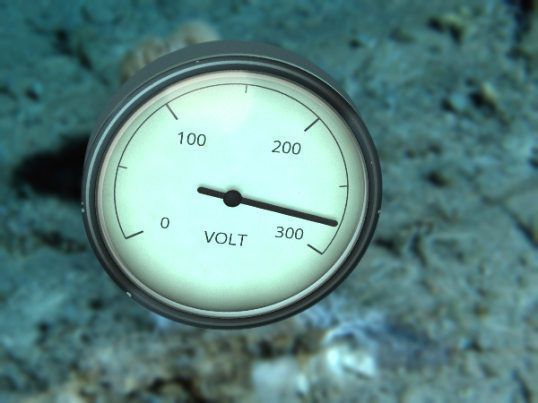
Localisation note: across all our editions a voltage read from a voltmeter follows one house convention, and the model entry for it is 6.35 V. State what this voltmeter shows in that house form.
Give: 275 V
